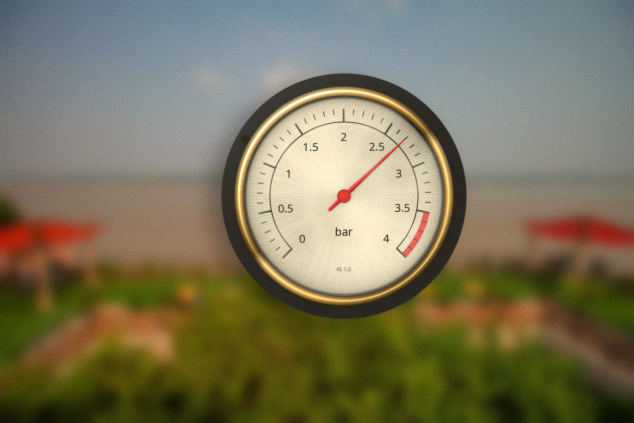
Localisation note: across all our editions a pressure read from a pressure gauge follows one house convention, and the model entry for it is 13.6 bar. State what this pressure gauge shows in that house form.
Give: 2.7 bar
